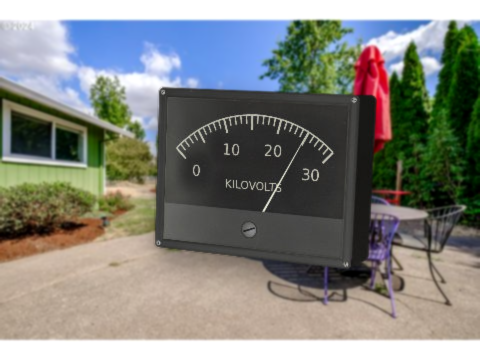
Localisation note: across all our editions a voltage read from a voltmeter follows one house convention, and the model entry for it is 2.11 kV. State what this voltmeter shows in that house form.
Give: 25 kV
